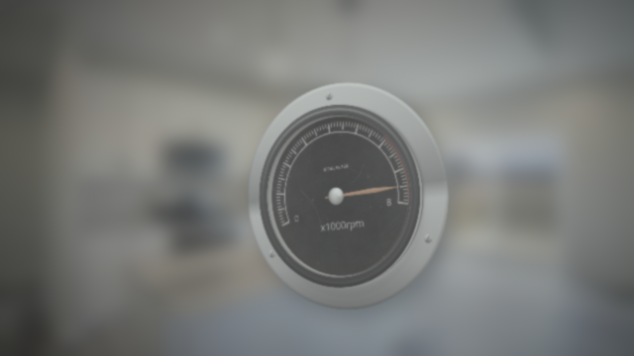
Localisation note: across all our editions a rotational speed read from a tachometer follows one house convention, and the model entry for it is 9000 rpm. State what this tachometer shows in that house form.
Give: 7500 rpm
